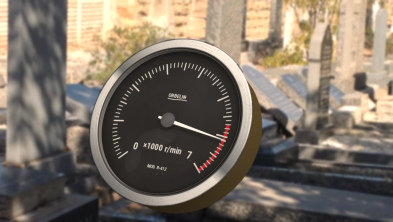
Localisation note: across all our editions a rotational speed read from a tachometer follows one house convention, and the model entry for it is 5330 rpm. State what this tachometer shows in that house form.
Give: 6100 rpm
